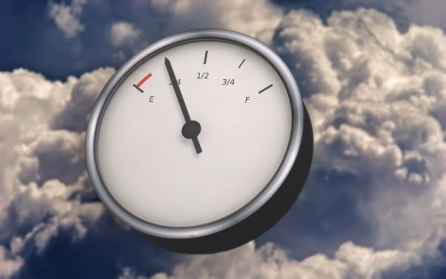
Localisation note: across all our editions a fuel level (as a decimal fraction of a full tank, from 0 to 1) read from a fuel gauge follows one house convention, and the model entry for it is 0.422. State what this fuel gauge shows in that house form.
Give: 0.25
